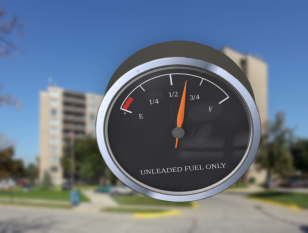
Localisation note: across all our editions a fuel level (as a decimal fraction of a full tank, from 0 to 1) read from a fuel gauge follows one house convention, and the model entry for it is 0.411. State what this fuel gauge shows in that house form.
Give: 0.625
